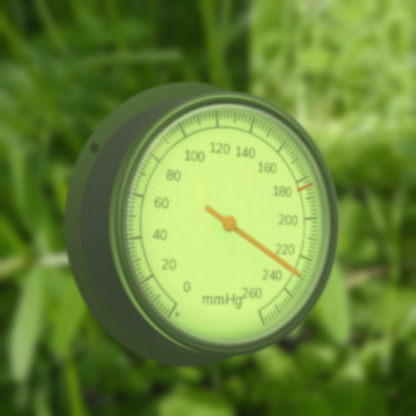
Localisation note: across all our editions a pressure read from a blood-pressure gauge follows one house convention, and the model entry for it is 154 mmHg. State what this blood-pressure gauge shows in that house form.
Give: 230 mmHg
